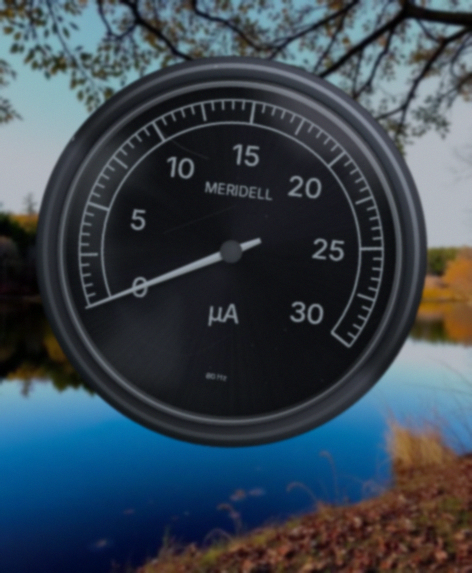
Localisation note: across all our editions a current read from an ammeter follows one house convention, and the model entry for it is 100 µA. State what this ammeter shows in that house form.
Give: 0 µA
